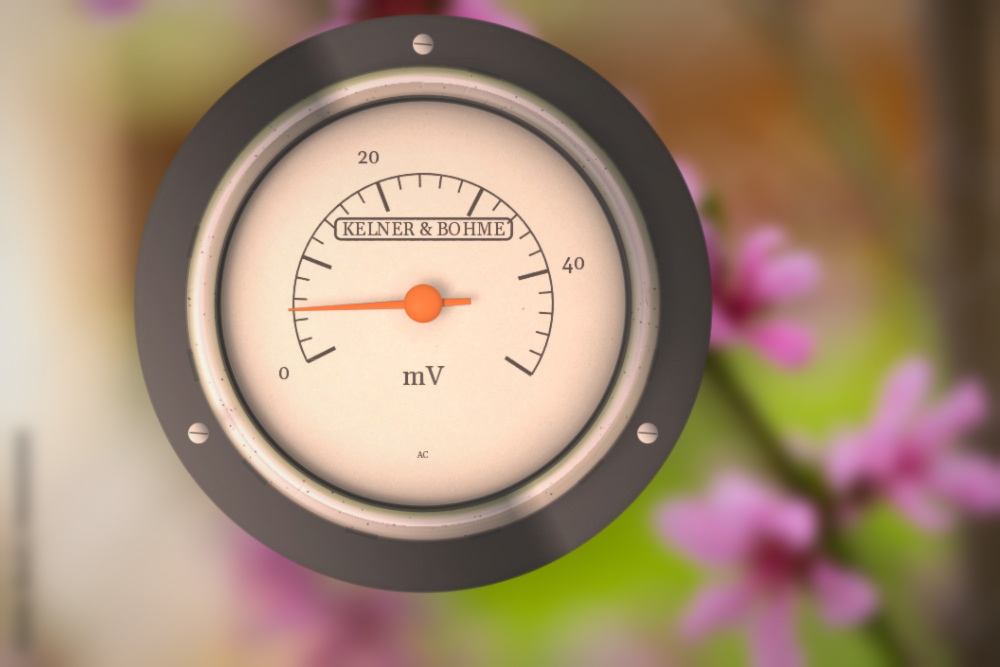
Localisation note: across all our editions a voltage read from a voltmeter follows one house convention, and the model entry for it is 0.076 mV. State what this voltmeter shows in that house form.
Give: 5 mV
